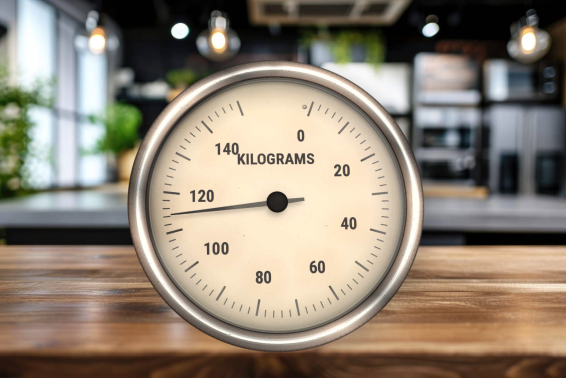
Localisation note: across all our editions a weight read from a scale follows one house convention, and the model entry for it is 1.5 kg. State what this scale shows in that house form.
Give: 114 kg
